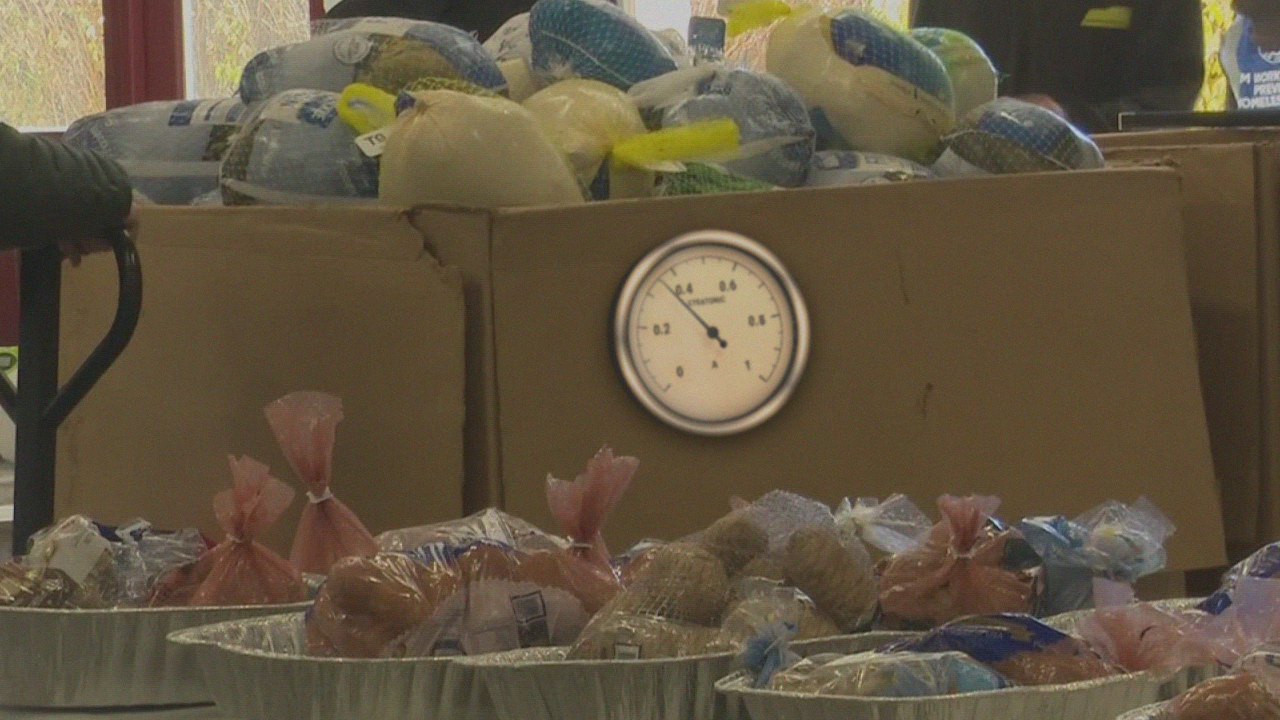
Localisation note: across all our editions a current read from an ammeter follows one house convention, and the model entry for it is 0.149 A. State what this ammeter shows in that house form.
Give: 0.35 A
